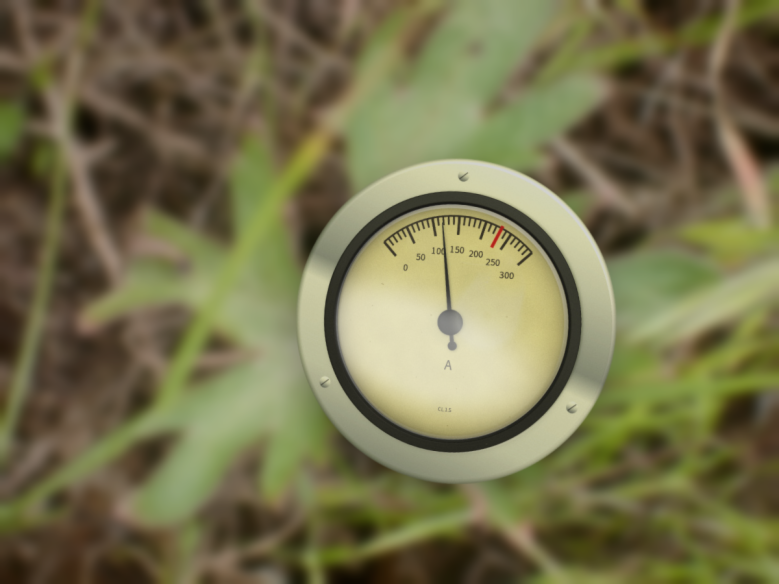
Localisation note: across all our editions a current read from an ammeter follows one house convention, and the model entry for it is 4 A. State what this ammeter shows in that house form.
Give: 120 A
